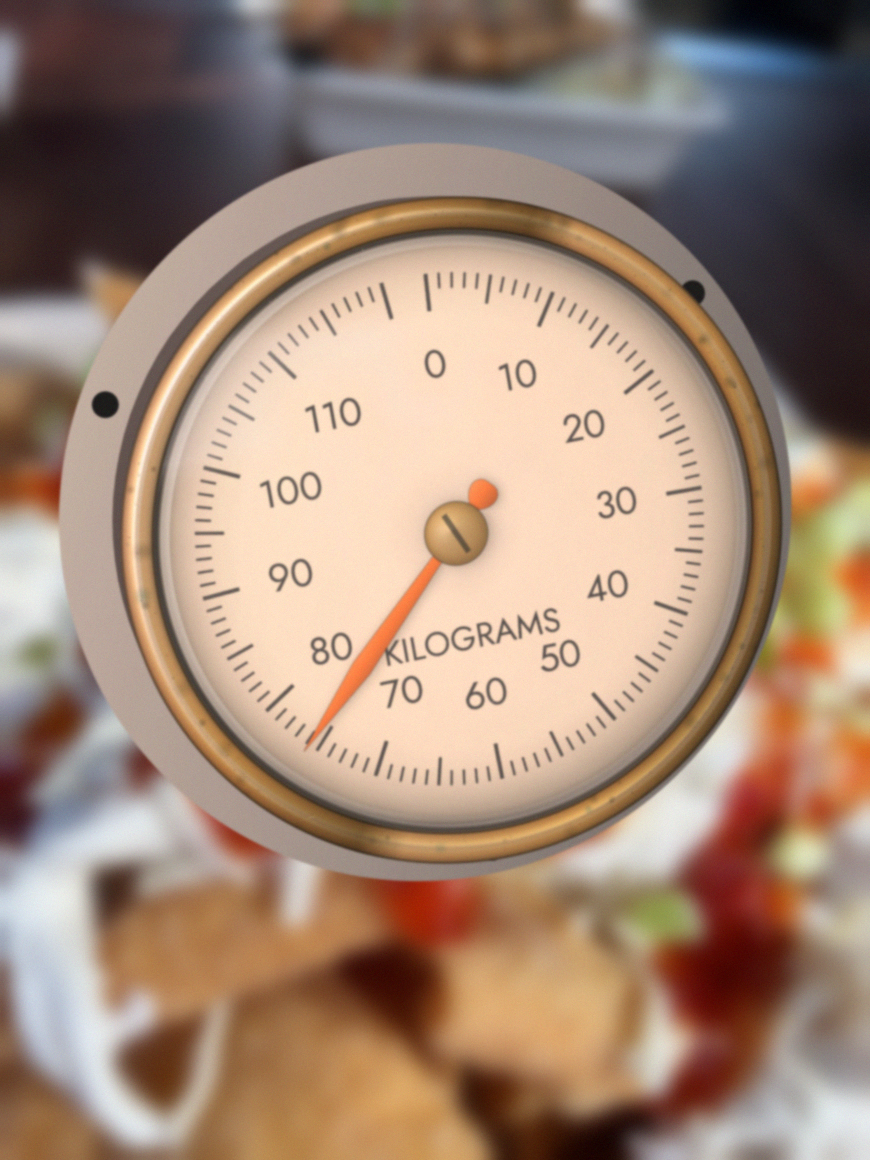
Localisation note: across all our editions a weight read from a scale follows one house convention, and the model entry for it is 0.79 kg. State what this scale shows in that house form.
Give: 76 kg
